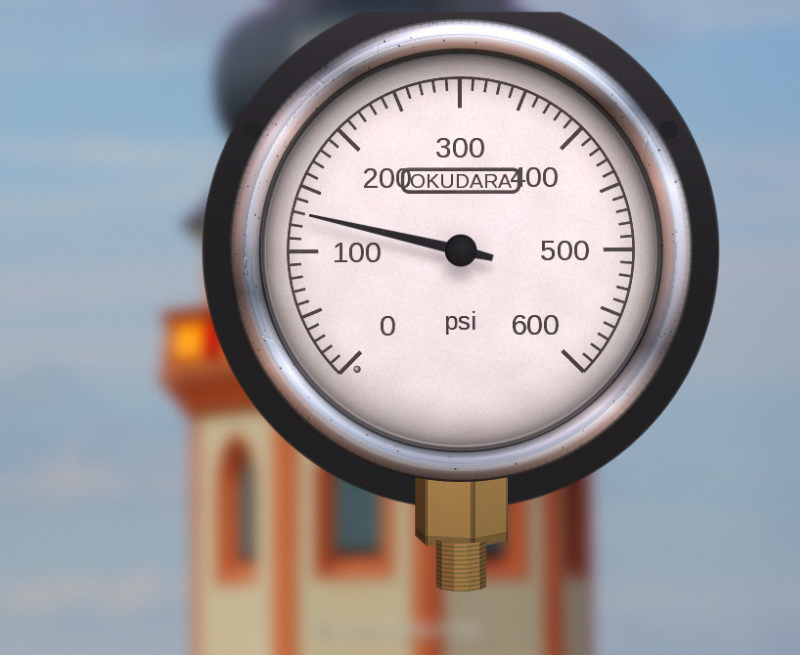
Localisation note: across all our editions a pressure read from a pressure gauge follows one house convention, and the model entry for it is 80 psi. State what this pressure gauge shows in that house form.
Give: 130 psi
